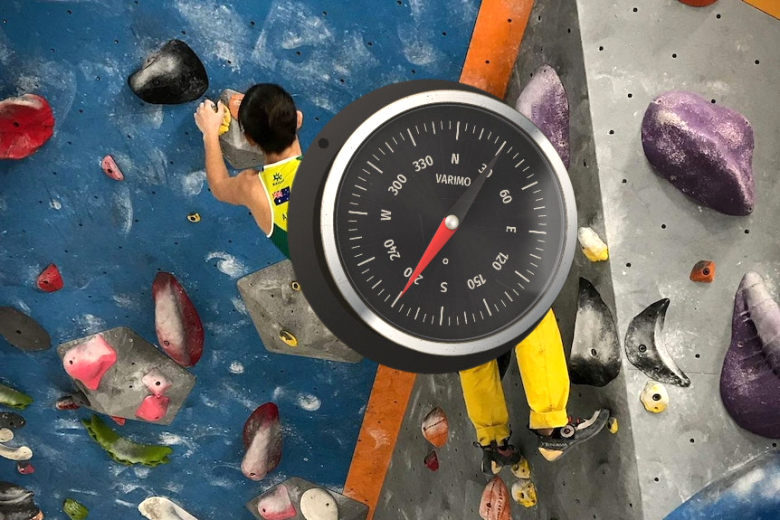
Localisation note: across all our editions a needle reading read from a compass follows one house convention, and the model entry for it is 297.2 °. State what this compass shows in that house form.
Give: 210 °
